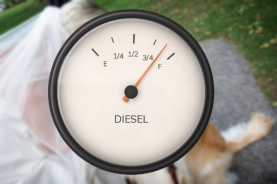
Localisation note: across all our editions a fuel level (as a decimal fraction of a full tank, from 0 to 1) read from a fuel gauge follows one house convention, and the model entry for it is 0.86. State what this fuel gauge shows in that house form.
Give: 0.875
